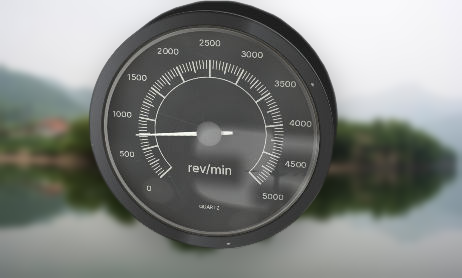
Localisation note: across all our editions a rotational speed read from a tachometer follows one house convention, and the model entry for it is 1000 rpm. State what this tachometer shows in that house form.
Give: 750 rpm
